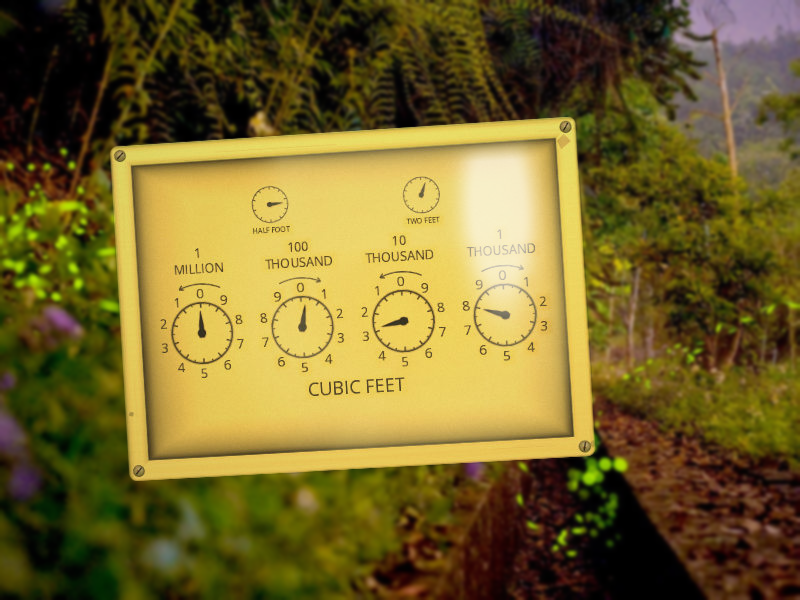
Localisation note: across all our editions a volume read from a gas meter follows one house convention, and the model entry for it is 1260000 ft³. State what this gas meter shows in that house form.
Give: 2800 ft³
